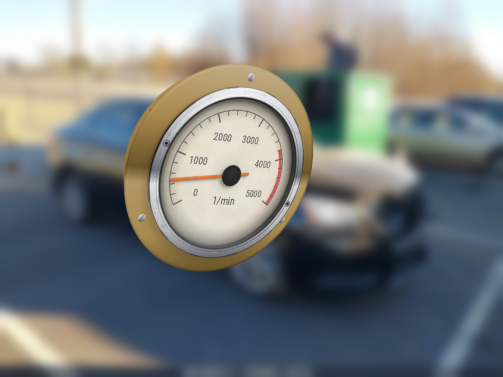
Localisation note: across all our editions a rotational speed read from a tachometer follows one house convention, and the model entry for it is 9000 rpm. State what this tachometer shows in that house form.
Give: 500 rpm
